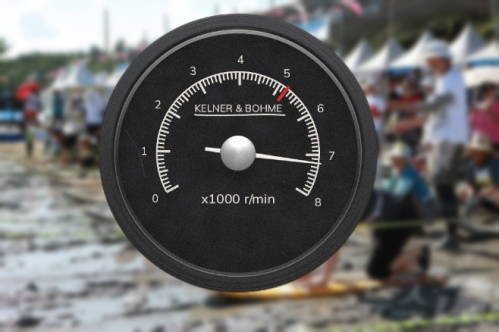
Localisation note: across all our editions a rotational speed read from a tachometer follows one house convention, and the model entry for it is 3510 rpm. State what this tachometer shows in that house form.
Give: 7200 rpm
